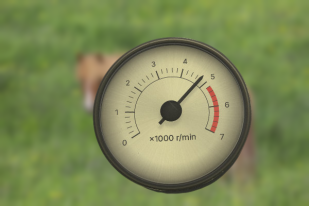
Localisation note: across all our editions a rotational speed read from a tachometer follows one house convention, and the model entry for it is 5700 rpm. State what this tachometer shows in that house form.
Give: 4800 rpm
